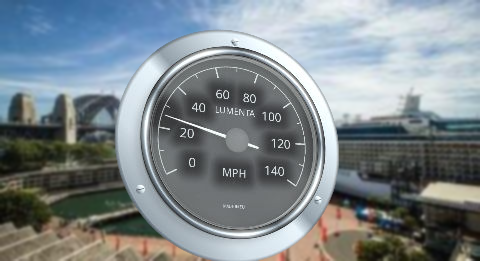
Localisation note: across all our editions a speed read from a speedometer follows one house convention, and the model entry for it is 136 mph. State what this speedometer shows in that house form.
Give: 25 mph
